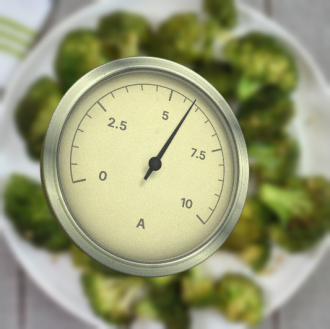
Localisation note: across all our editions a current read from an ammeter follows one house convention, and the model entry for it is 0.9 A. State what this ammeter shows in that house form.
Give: 5.75 A
